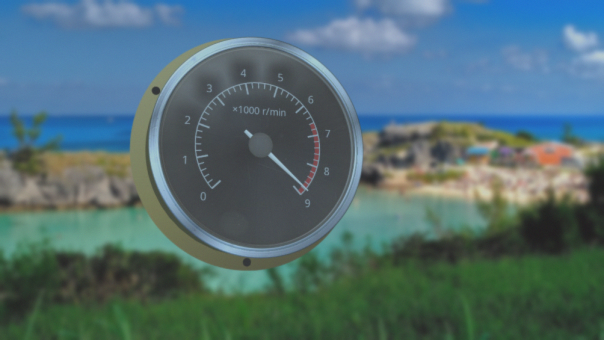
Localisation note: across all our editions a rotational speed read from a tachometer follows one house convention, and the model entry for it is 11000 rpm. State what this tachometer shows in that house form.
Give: 8800 rpm
